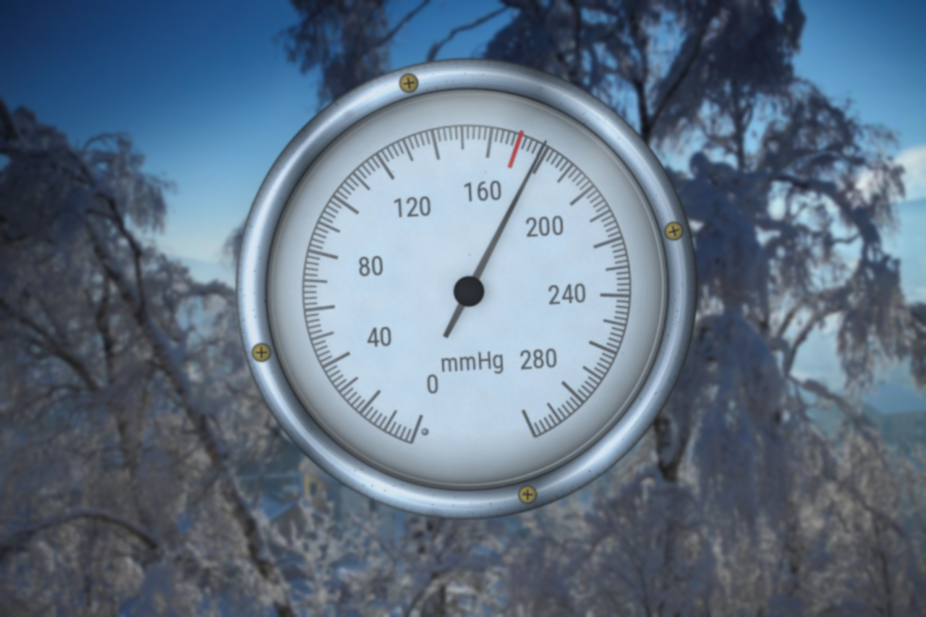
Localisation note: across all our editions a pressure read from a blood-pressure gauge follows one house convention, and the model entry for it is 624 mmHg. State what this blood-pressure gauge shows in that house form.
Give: 178 mmHg
